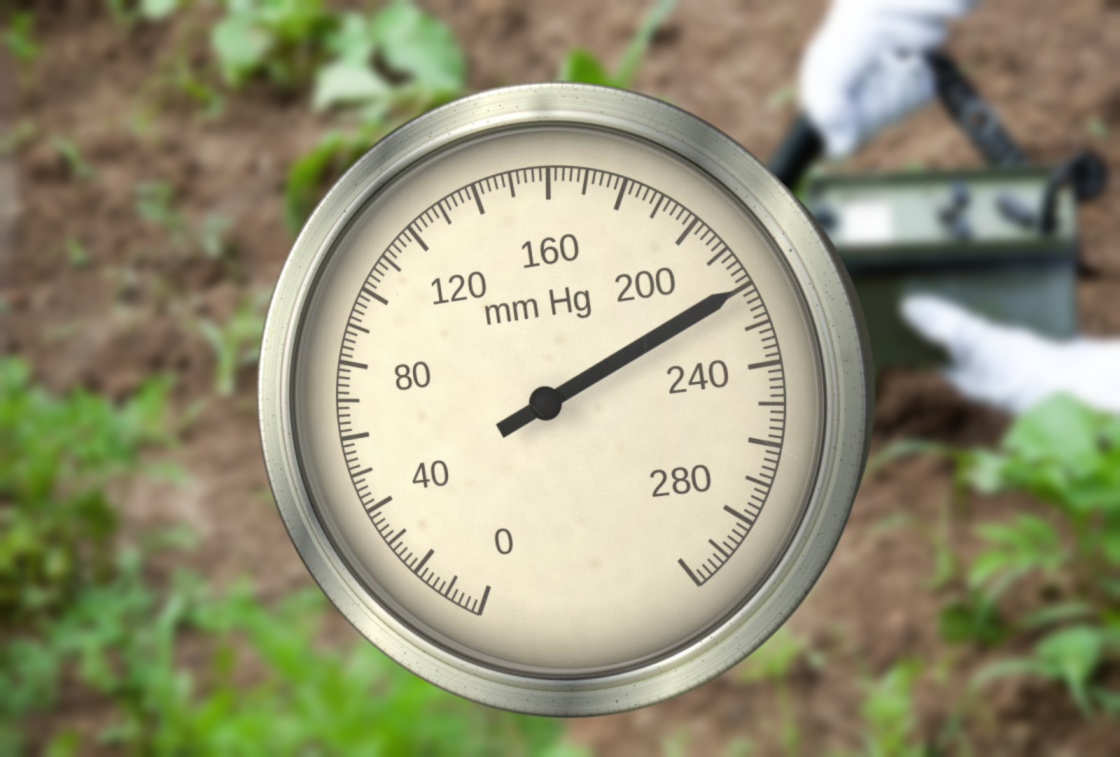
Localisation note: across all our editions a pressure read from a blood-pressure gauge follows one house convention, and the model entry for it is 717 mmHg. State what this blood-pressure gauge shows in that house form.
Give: 220 mmHg
